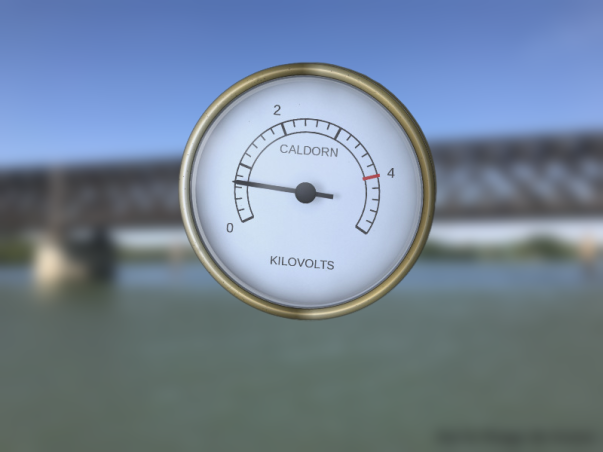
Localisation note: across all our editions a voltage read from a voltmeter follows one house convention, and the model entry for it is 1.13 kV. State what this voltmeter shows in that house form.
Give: 0.7 kV
